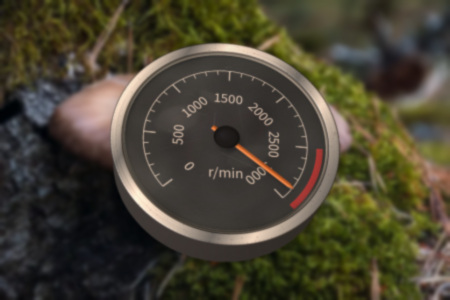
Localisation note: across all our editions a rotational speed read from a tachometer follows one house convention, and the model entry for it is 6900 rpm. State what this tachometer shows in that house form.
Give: 2900 rpm
